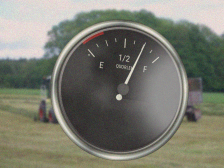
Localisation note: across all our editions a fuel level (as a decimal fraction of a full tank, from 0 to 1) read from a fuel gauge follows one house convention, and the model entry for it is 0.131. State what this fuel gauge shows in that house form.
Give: 0.75
